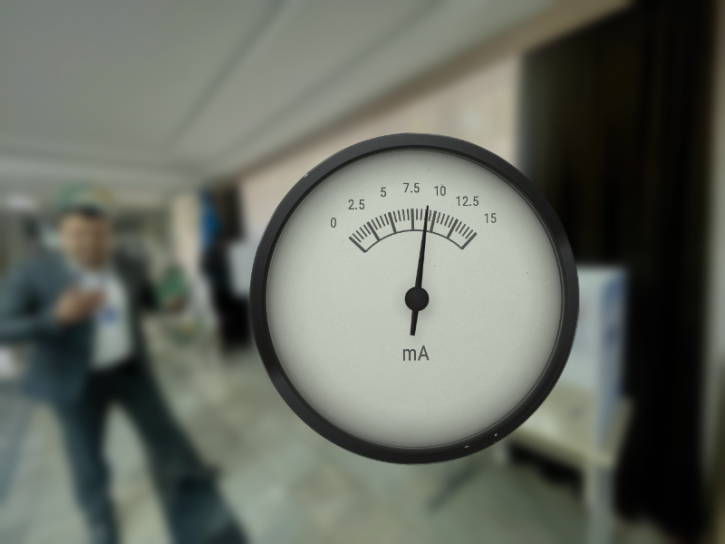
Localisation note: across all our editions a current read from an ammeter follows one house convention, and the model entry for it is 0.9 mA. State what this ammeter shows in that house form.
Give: 9 mA
